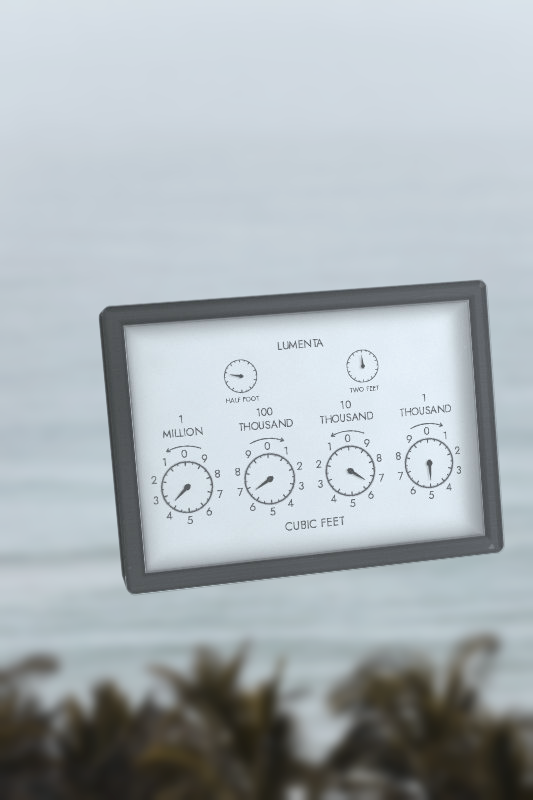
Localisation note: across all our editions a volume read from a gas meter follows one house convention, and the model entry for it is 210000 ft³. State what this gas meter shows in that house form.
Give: 366500 ft³
